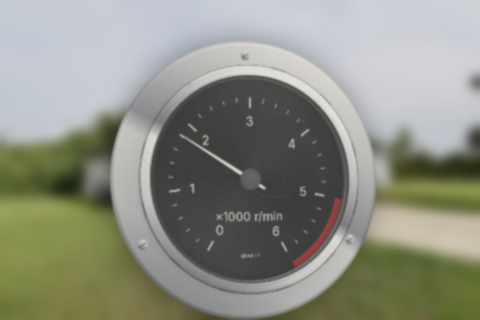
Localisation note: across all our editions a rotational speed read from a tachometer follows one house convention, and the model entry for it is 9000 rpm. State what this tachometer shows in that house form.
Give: 1800 rpm
